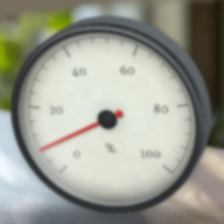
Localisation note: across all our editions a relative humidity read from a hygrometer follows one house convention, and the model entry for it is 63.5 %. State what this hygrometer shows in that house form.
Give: 8 %
